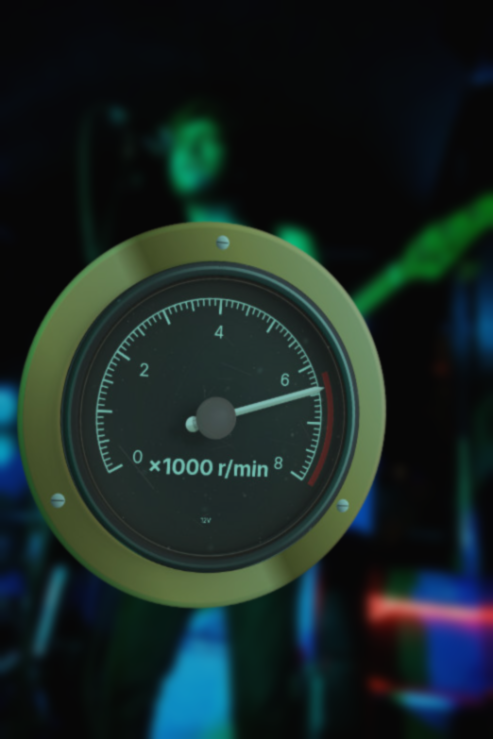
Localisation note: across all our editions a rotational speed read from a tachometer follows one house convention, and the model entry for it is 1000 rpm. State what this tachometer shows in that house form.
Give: 6400 rpm
